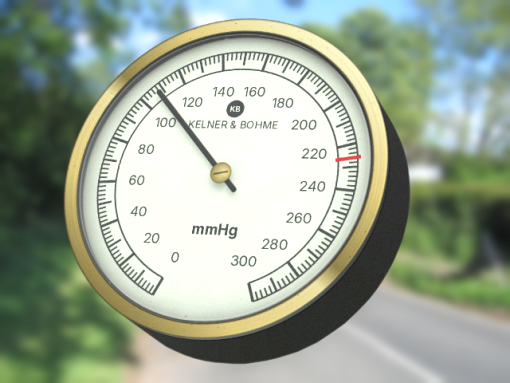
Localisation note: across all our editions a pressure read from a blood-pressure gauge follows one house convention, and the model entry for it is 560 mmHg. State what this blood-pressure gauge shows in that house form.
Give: 108 mmHg
